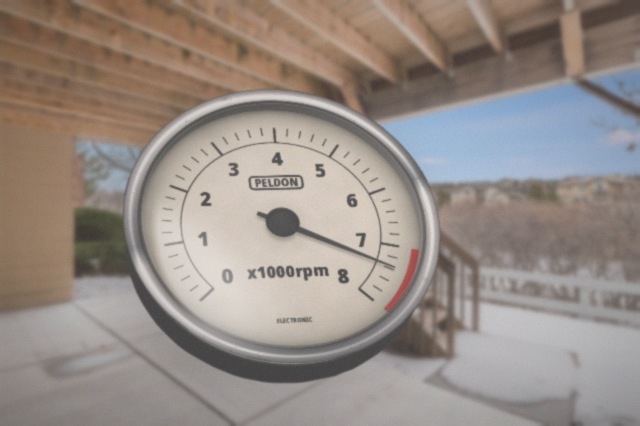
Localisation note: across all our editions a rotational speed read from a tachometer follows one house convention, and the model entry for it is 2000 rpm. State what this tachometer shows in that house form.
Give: 7400 rpm
